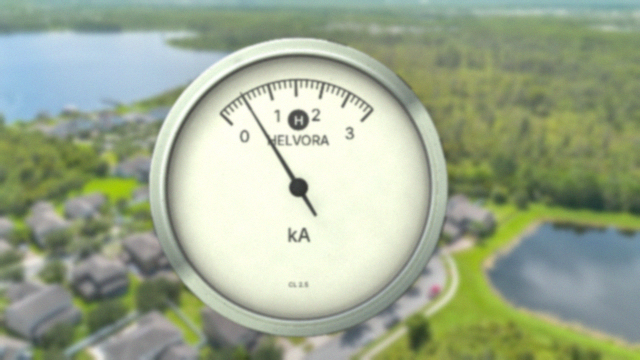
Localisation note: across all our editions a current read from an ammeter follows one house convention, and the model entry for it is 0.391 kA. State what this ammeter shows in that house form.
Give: 0.5 kA
